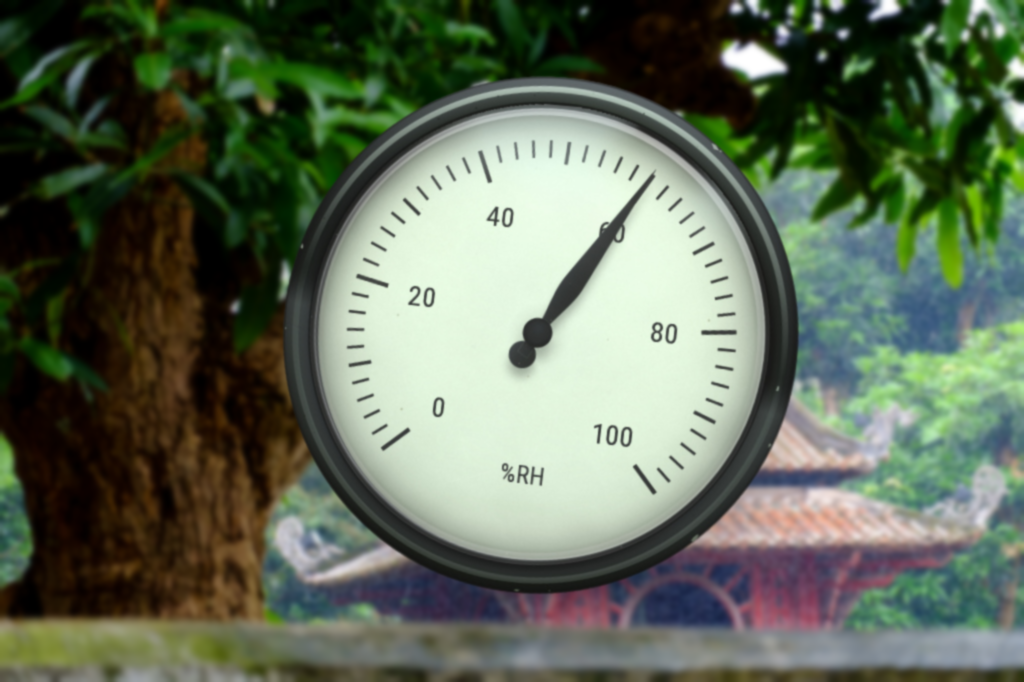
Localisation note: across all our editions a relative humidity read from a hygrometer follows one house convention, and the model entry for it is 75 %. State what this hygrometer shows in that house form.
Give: 60 %
